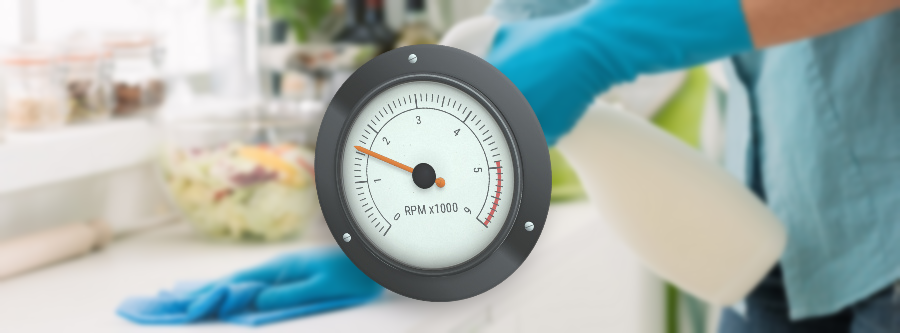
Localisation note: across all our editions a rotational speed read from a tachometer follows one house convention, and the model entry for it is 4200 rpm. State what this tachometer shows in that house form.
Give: 1600 rpm
